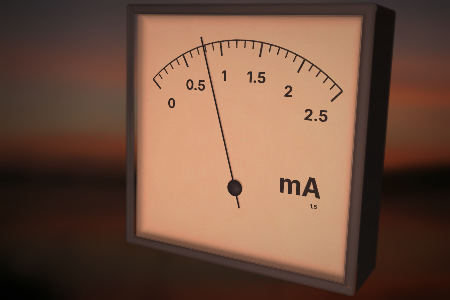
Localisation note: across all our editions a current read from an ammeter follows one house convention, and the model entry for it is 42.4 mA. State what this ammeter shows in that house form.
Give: 0.8 mA
